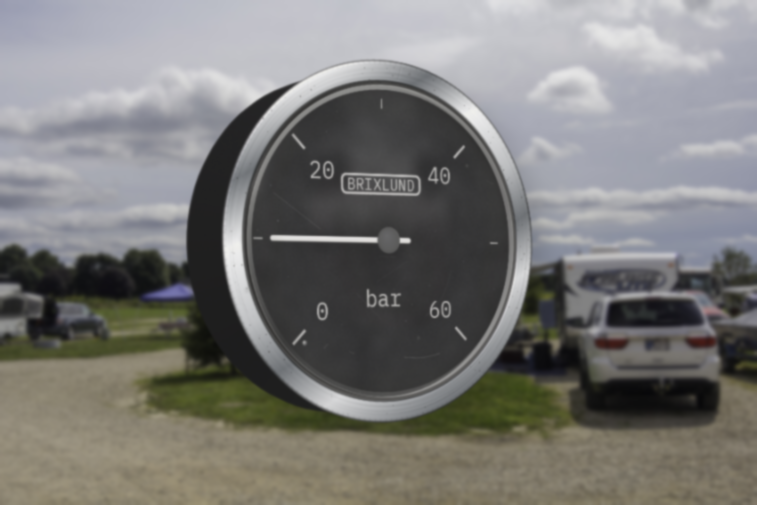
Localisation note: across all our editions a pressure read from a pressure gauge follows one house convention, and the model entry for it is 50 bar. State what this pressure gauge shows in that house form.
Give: 10 bar
